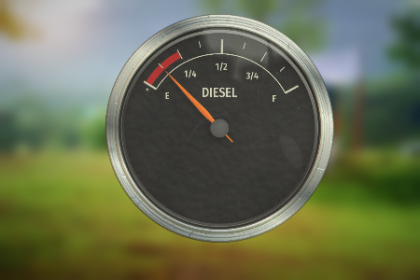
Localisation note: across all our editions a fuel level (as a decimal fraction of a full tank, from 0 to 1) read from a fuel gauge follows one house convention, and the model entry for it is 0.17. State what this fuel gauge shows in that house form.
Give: 0.125
